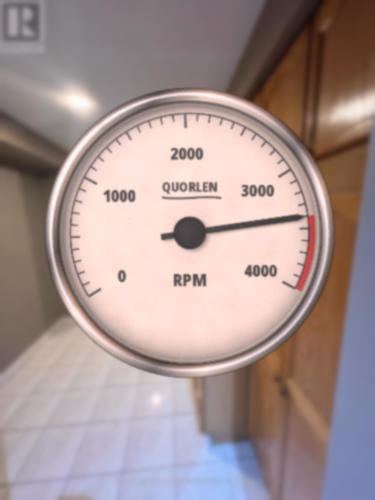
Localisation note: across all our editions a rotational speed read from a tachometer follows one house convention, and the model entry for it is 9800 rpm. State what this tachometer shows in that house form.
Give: 3400 rpm
